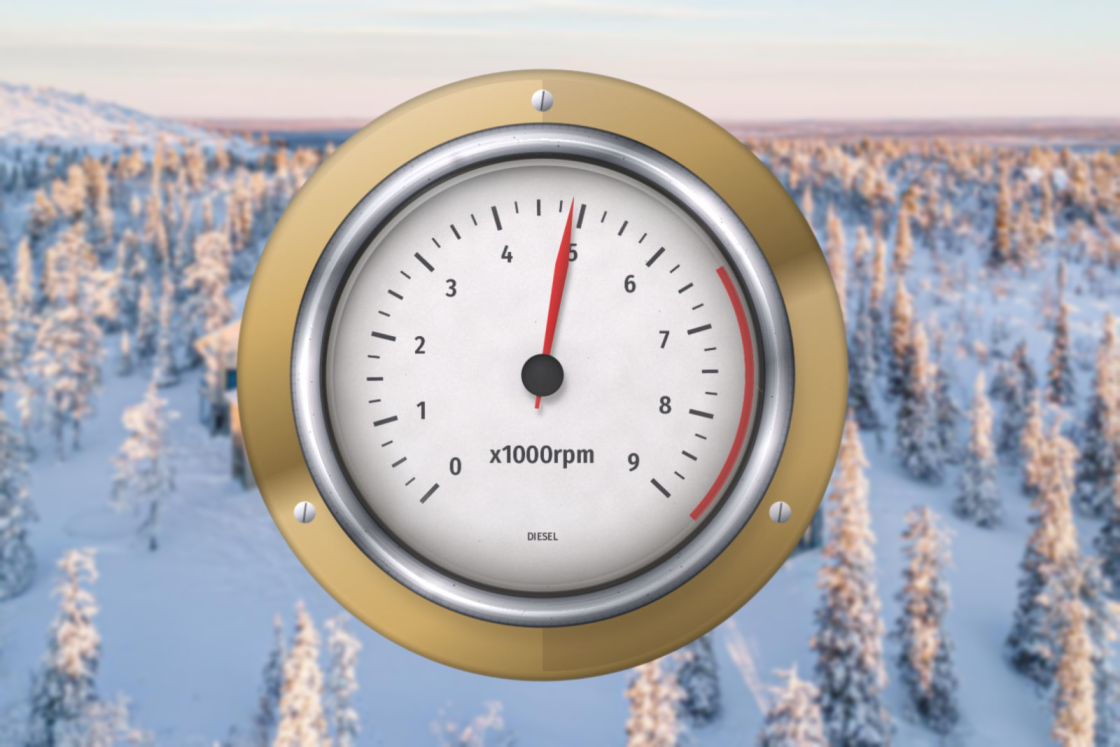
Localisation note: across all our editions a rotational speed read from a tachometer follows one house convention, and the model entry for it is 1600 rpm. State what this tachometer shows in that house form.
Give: 4875 rpm
